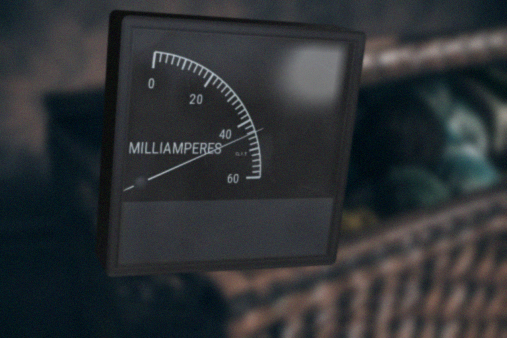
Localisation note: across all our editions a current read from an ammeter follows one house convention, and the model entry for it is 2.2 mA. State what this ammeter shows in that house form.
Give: 44 mA
